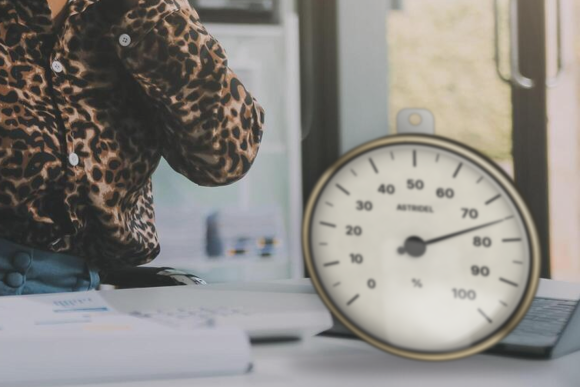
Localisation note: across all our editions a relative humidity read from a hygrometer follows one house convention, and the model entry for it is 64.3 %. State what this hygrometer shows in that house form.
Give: 75 %
